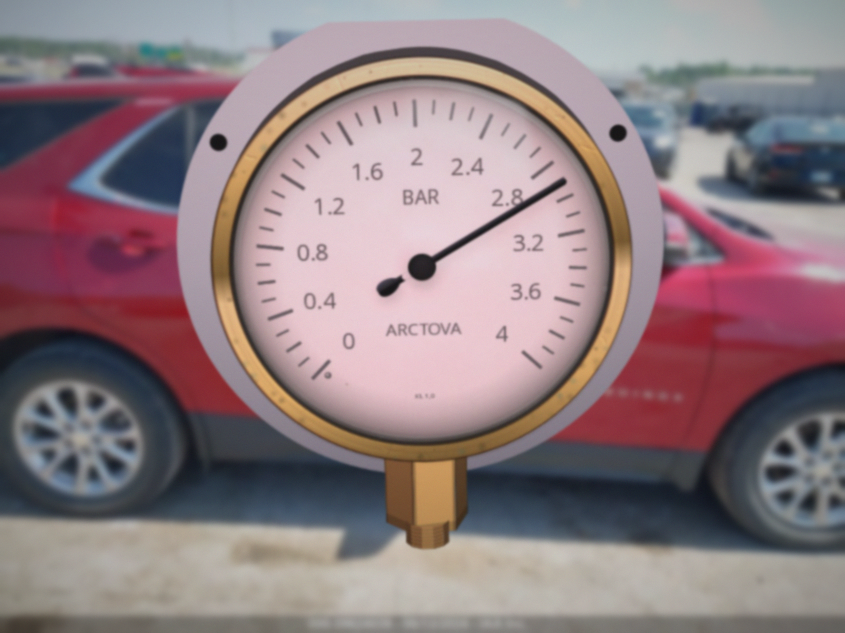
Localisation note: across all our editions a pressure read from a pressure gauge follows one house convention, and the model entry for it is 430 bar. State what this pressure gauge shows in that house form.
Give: 2.9 bar
